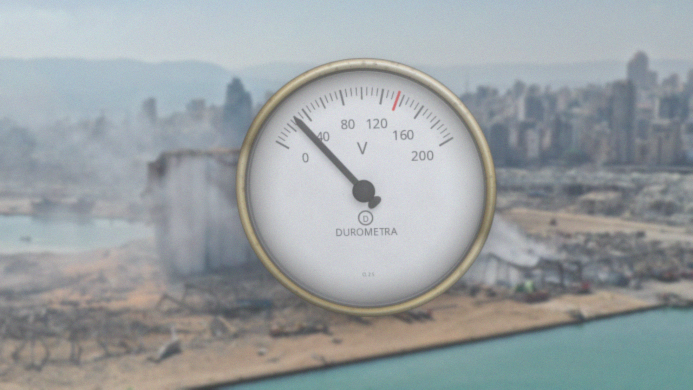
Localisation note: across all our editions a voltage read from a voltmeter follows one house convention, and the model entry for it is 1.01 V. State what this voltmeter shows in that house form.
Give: 30 V
